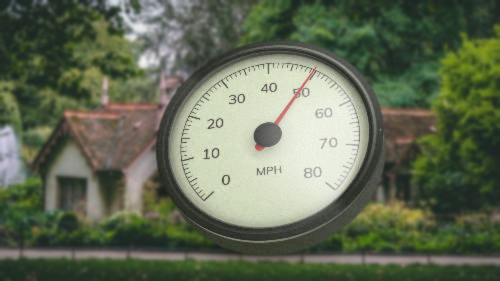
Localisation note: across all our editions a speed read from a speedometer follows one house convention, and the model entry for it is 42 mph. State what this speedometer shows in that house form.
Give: 50 mph
